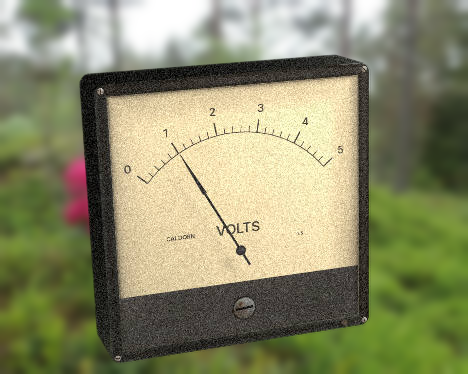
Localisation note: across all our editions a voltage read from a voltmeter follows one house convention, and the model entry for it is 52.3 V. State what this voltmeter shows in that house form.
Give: 1 V
